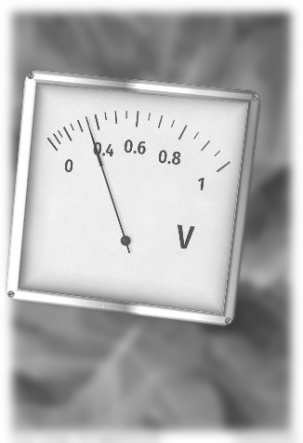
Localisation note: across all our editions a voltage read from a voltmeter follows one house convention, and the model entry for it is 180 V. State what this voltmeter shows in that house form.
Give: 0.35 V
